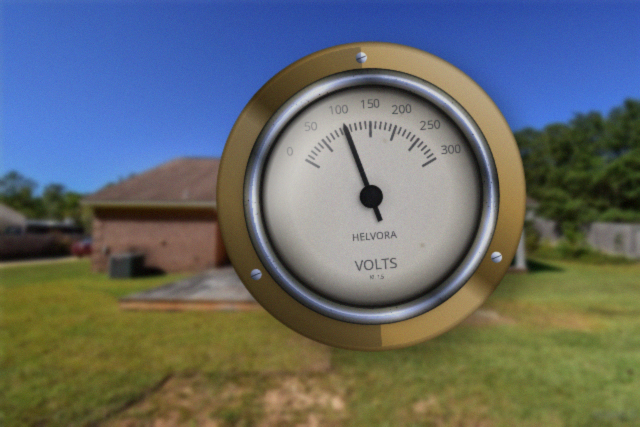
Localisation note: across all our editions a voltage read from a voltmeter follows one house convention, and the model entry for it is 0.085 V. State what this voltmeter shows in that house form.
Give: 100 V
